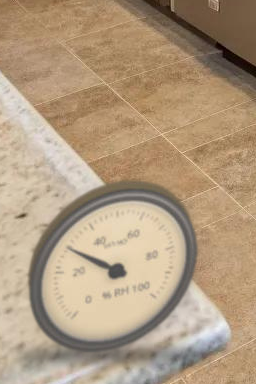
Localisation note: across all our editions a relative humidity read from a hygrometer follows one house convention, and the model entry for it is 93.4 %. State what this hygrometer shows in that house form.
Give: 30 %
